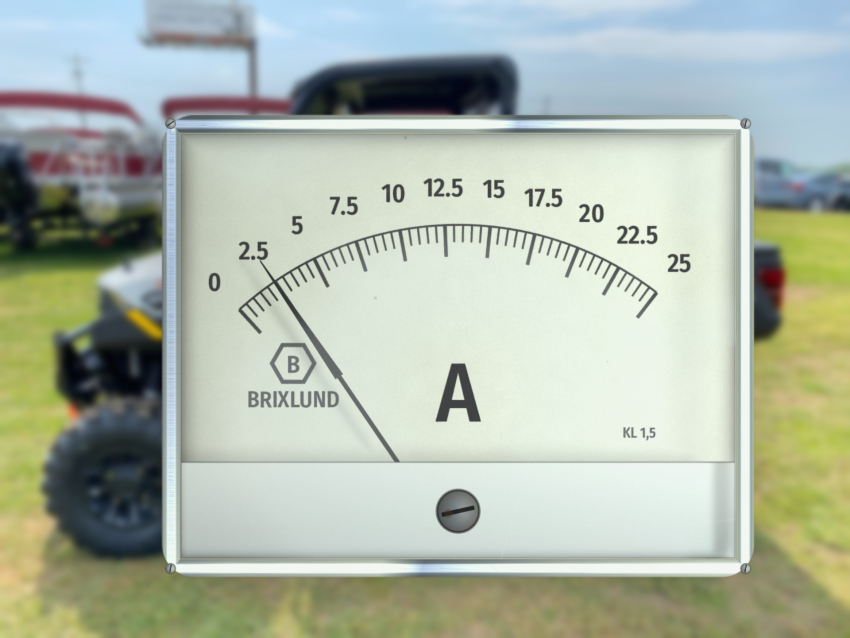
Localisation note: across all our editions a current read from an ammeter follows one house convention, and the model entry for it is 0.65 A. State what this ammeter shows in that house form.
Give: 2.5 A
